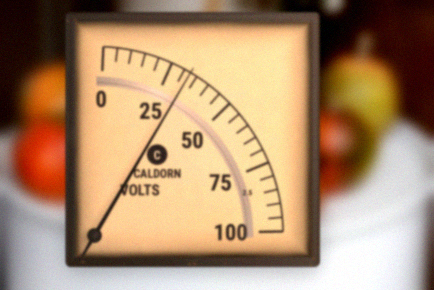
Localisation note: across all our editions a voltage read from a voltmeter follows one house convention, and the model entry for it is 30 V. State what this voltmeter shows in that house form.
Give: 32.5 V
